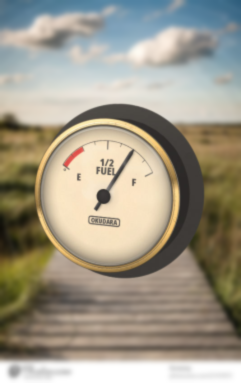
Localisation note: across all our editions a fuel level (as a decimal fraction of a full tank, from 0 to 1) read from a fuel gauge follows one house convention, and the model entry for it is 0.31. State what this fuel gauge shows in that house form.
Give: 0.75
